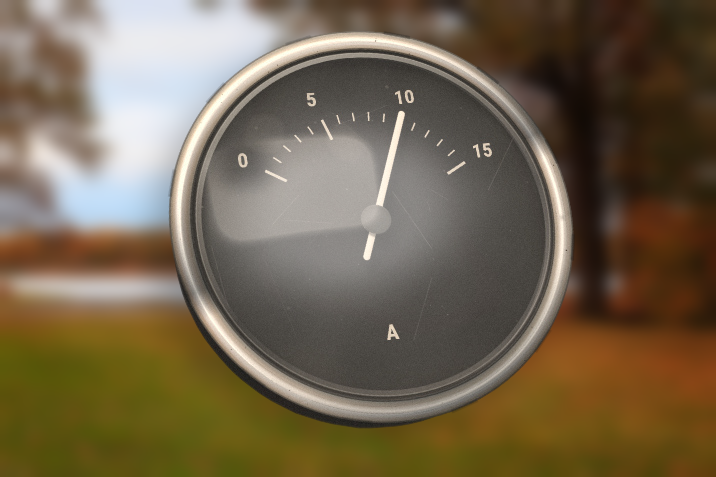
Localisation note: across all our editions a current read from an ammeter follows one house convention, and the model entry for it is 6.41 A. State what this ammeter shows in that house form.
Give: 10 A
